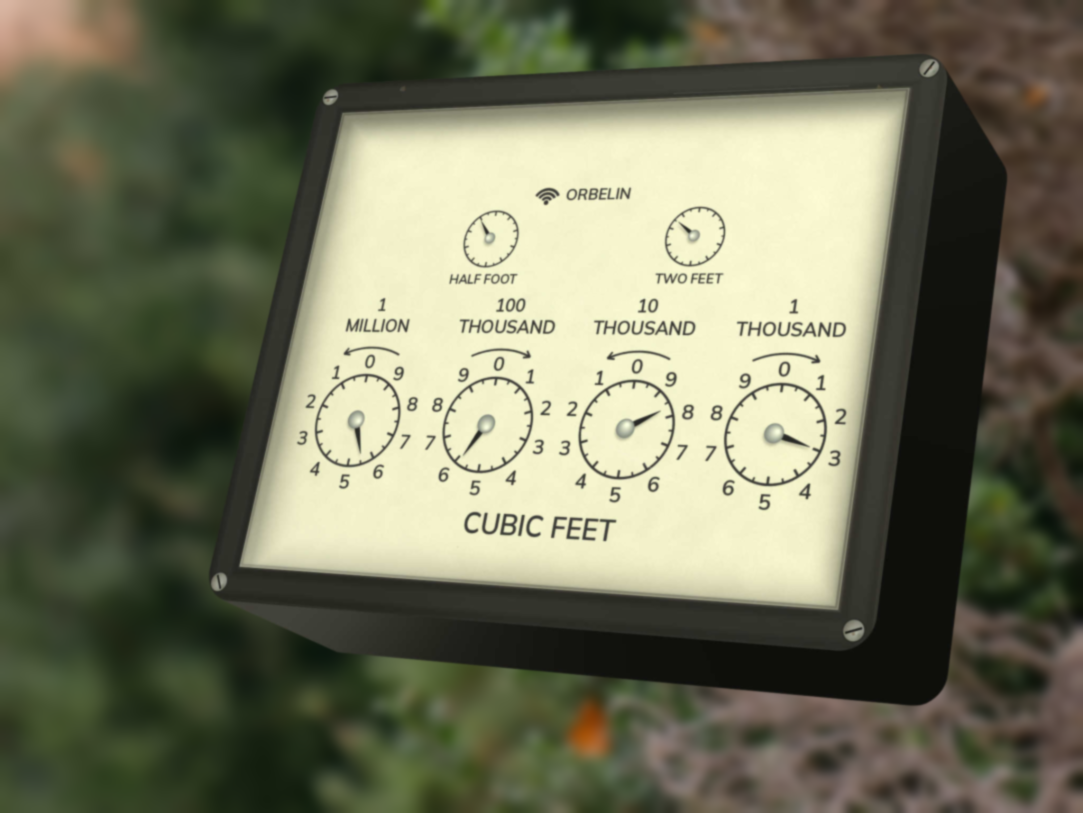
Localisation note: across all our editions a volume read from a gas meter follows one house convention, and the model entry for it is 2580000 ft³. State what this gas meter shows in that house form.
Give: 558300 ft³
